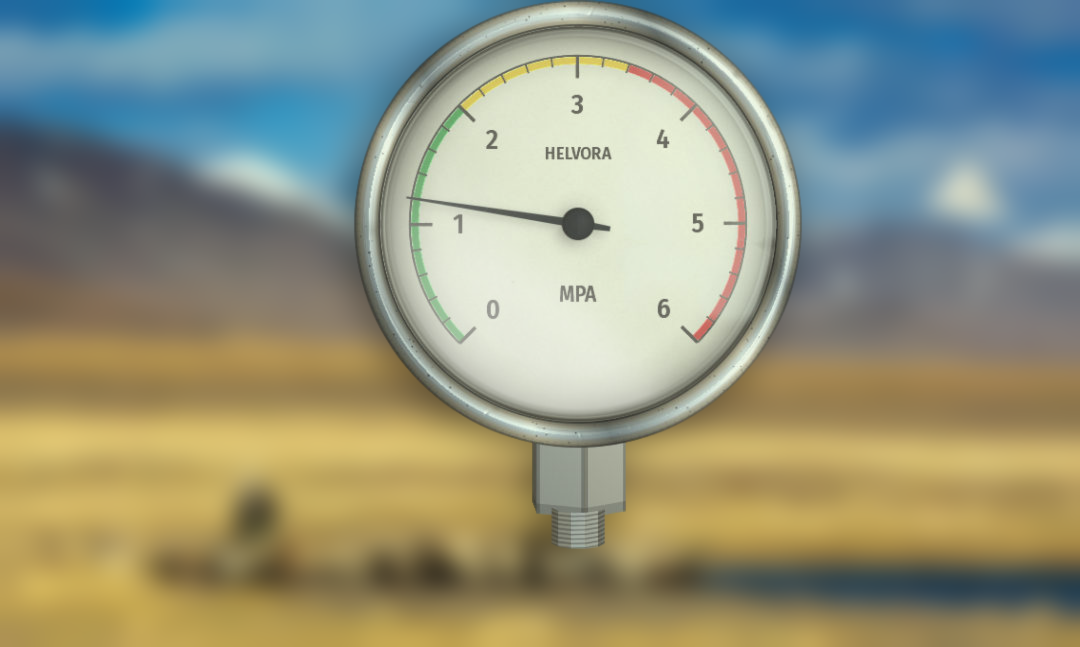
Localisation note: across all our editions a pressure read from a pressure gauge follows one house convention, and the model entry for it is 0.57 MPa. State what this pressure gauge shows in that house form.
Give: 1.2 MPa
